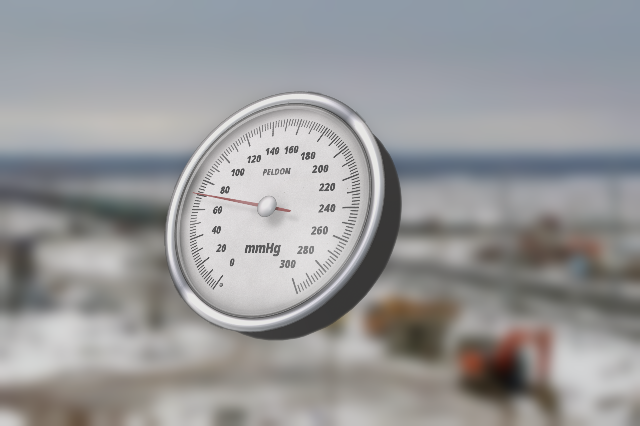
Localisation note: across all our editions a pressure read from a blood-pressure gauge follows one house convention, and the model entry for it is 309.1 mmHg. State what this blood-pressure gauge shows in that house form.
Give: 70 mmHg
